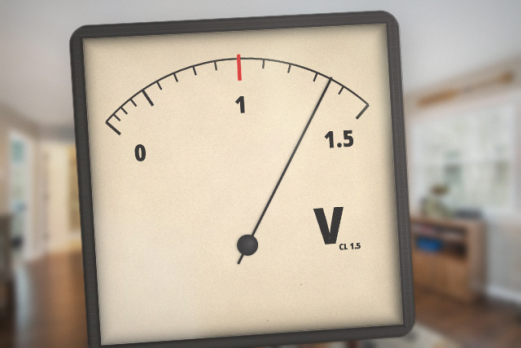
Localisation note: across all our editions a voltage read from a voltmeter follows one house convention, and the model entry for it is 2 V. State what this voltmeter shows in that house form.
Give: 1.35 V
